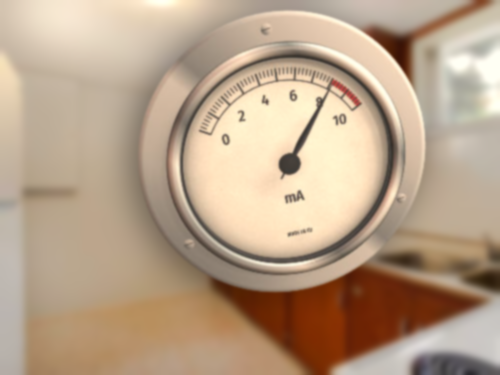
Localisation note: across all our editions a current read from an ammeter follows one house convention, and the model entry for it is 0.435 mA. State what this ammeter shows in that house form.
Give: 8 mA
